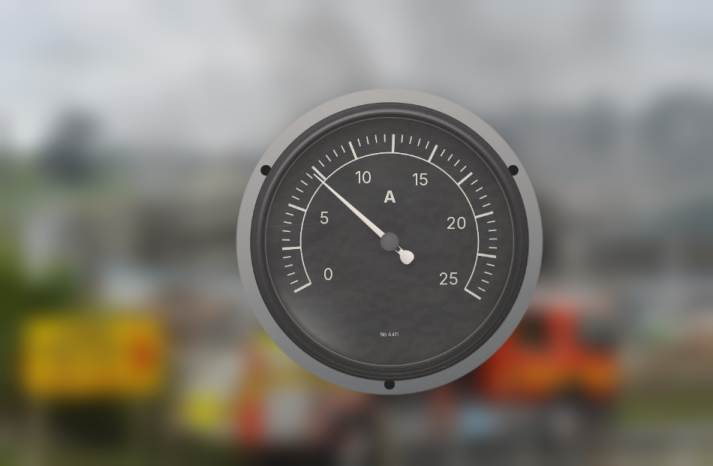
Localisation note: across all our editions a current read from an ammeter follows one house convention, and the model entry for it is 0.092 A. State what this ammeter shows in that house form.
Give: 7.25 A
